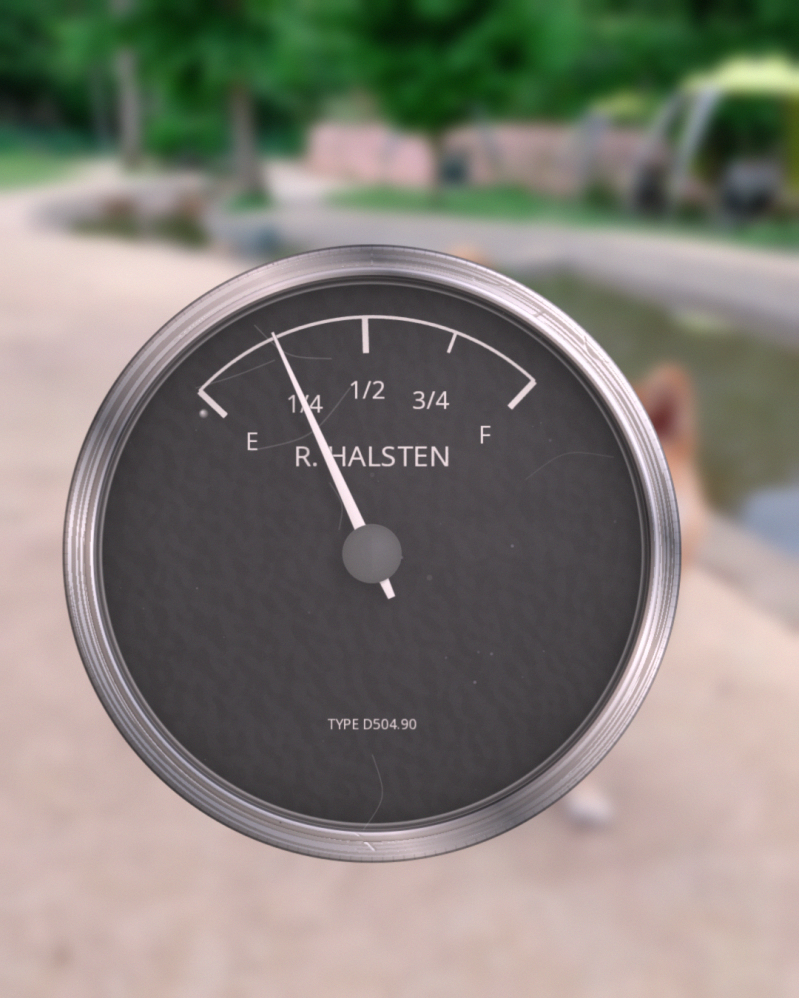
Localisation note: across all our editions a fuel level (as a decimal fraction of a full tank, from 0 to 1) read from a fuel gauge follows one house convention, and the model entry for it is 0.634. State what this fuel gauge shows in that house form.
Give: 0.25
